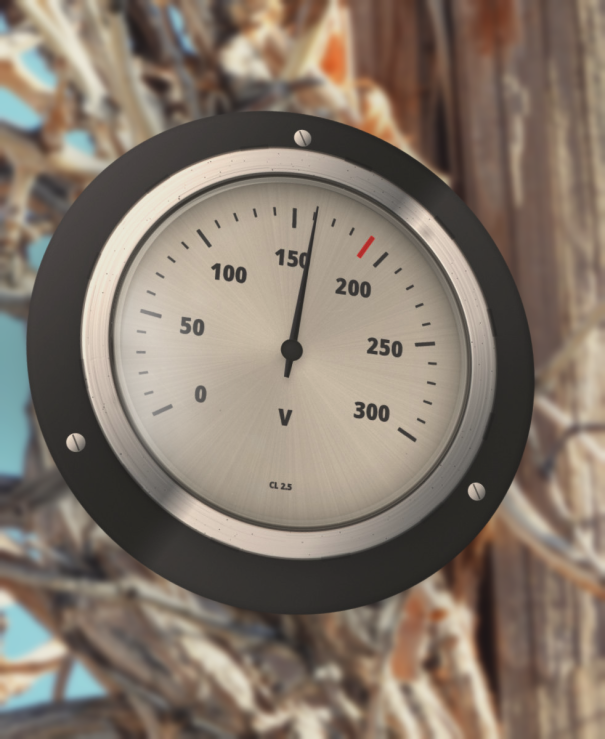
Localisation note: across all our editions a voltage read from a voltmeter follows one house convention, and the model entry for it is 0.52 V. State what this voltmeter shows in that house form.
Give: 160 V
